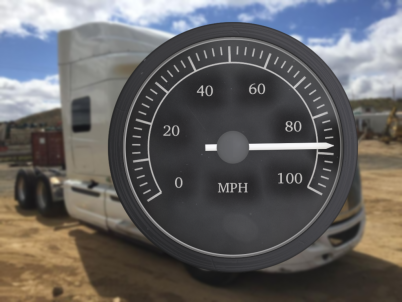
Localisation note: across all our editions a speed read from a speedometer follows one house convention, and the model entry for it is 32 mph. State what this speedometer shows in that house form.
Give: 88 mph
